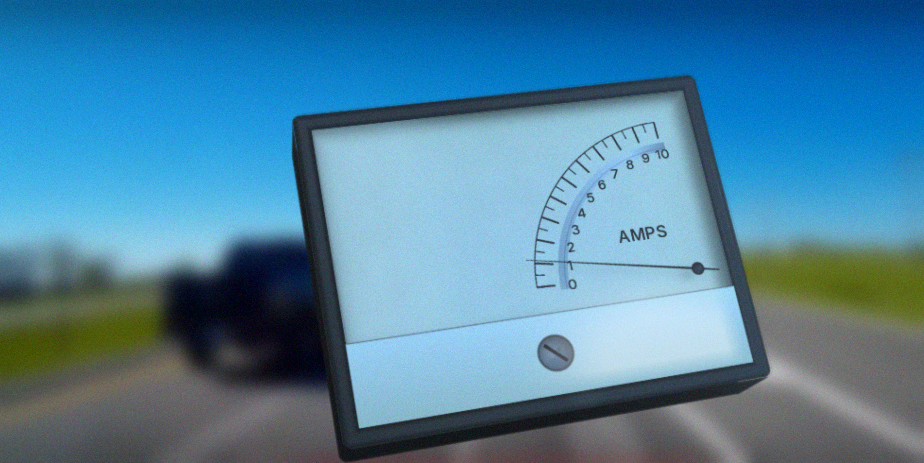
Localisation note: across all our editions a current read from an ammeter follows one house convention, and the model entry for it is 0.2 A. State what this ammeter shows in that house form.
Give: 1 A
